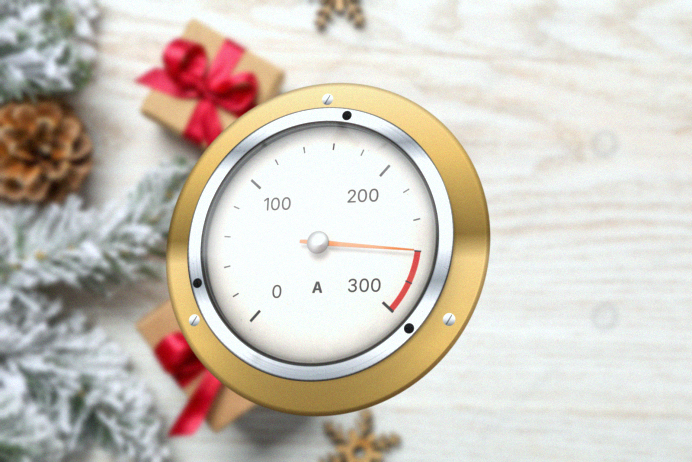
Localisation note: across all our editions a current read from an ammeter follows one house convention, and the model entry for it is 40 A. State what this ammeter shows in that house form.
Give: 260 A
